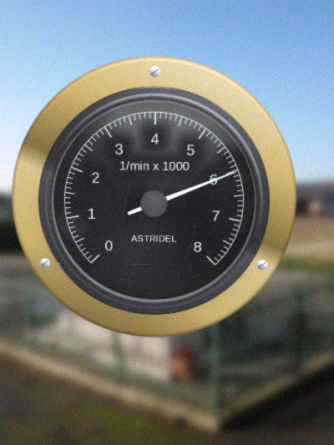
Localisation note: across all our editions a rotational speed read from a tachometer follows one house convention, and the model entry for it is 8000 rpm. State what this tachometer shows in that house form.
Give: 6000 rpm
